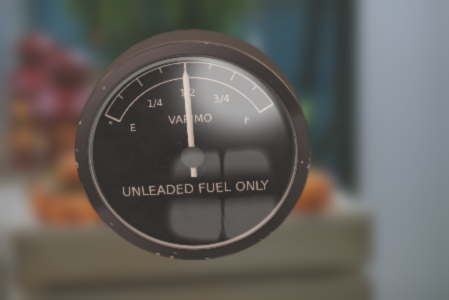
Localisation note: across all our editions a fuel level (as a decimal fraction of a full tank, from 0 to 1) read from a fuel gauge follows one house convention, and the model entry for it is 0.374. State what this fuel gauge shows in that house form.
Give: 0.5
